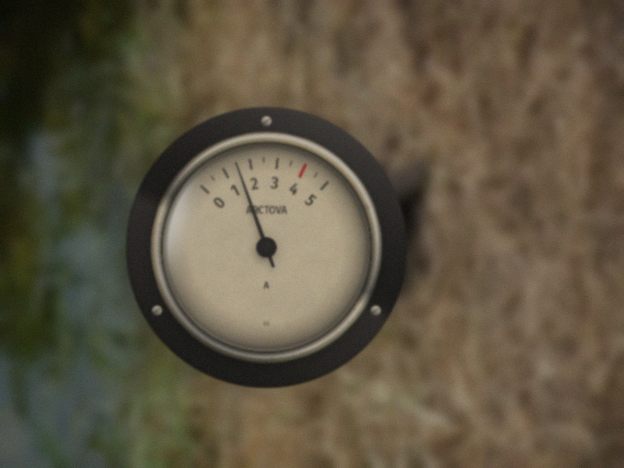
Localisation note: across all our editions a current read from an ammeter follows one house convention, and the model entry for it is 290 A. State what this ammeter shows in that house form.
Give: 1.5 A
